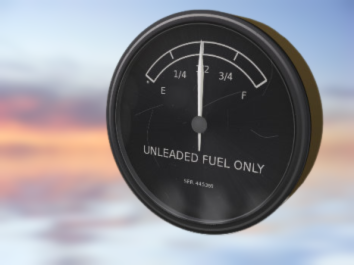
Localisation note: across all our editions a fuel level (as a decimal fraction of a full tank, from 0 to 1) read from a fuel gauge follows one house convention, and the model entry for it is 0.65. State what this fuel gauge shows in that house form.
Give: 0.5
